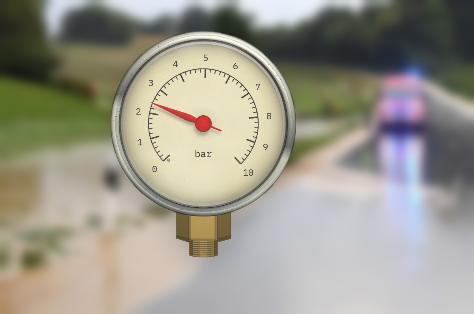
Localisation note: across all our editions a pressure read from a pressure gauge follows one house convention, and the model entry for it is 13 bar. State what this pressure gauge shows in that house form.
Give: 2.4 bar
